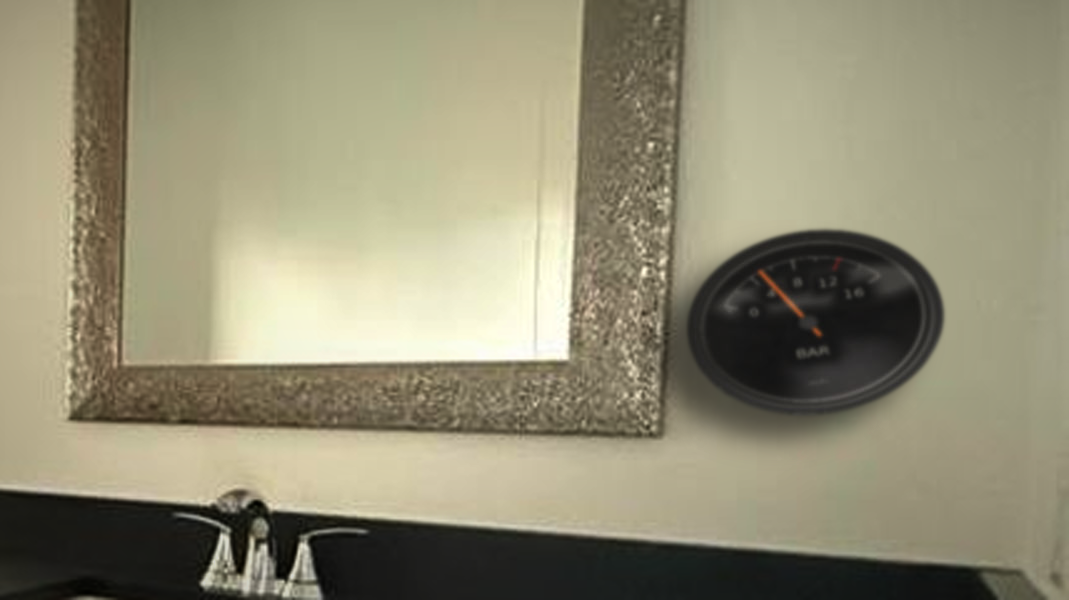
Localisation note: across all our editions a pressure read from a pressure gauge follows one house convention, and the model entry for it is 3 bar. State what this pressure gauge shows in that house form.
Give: 5 bar
